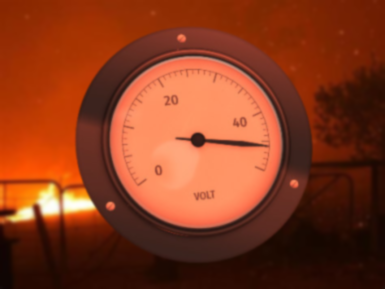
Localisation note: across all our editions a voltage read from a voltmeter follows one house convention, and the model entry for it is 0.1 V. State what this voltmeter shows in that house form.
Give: 46 V
